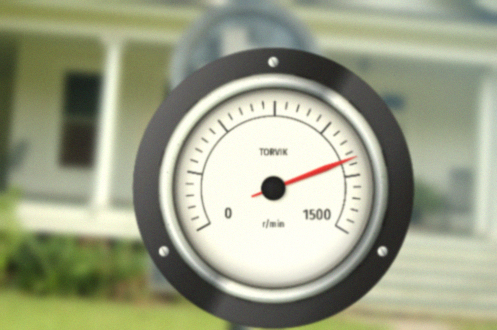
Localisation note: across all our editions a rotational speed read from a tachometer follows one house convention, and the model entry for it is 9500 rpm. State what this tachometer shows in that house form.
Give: 1175 rpm
